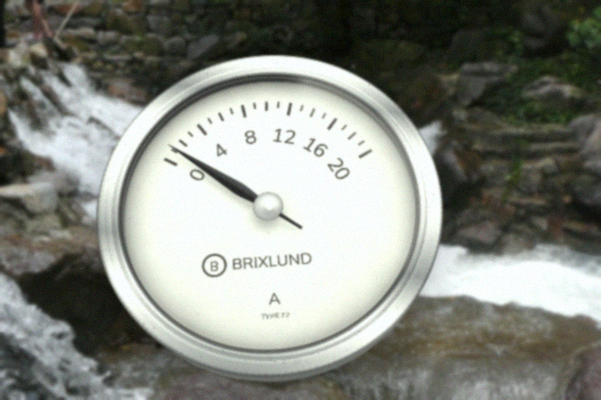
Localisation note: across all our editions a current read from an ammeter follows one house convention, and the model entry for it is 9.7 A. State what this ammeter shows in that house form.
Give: 1 A
